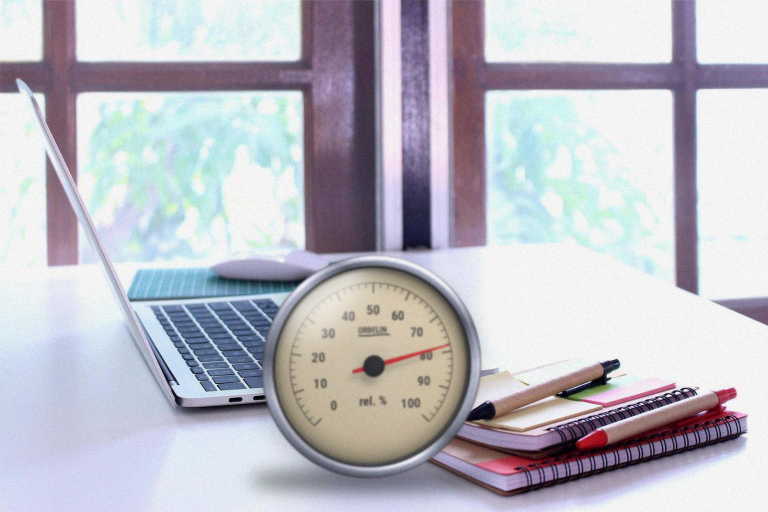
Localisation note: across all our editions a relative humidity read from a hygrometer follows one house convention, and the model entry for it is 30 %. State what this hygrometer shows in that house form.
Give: 78 %
